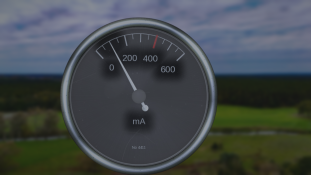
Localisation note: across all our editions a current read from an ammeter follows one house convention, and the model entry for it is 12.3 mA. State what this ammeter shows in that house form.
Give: 100 mA
